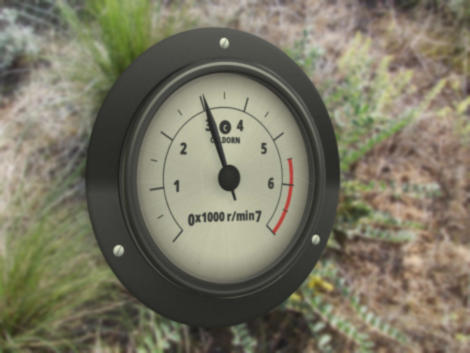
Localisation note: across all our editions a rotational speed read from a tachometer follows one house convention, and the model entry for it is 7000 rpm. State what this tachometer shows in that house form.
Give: 3000 rpm
